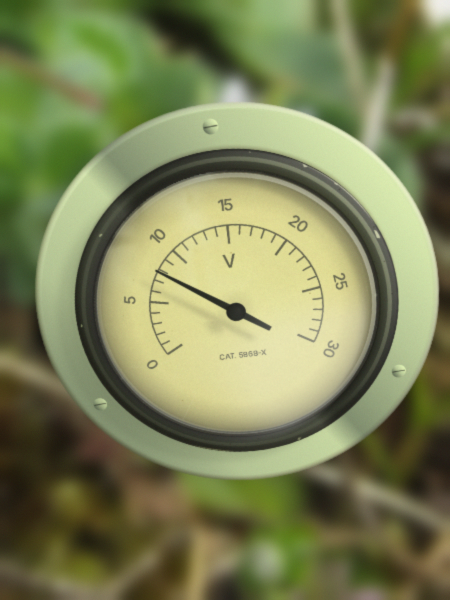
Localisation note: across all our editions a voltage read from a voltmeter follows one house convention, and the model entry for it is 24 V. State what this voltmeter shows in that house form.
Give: 8 V
